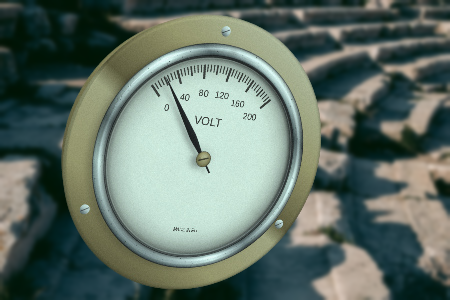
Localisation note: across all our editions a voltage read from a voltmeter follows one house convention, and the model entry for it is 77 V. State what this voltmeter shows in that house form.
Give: 20 V
